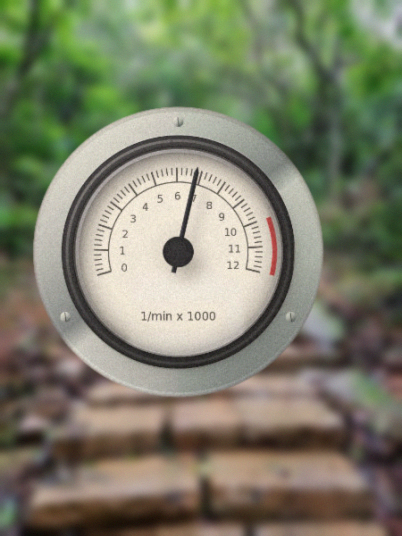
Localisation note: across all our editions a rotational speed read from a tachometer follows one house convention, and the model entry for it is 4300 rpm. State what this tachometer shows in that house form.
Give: 6800 rpm
